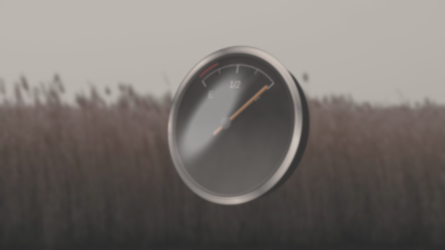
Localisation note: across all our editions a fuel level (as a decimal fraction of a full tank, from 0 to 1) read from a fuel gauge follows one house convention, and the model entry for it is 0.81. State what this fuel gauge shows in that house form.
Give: 1
